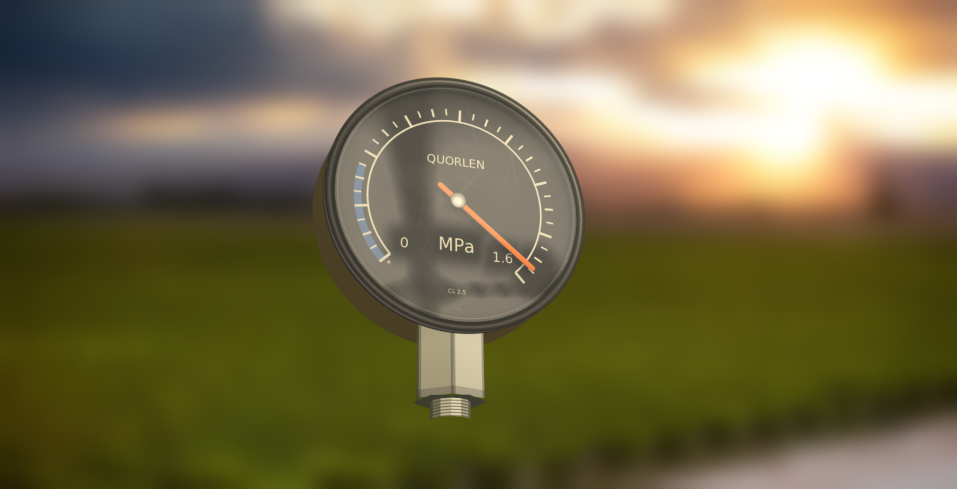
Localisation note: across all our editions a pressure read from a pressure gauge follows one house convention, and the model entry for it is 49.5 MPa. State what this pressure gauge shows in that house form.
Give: 1.55 MPa
